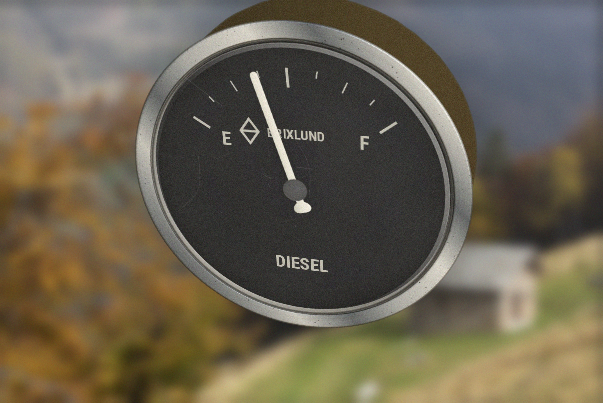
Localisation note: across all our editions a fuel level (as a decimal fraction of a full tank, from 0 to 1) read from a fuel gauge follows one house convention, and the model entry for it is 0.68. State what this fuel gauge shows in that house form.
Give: 0.375
